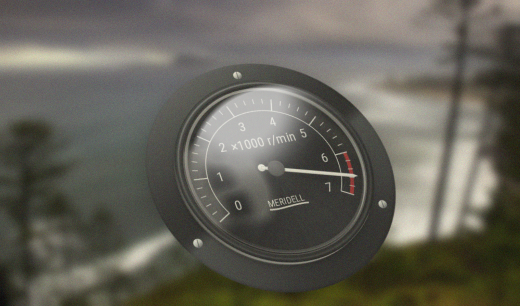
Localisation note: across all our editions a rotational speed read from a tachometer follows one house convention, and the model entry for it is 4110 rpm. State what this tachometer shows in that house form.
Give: 6600 rpm
